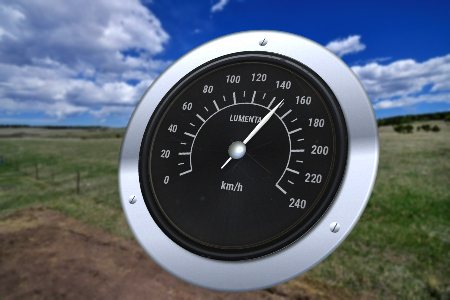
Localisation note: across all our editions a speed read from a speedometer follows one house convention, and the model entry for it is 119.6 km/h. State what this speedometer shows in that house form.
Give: 150 km/h
